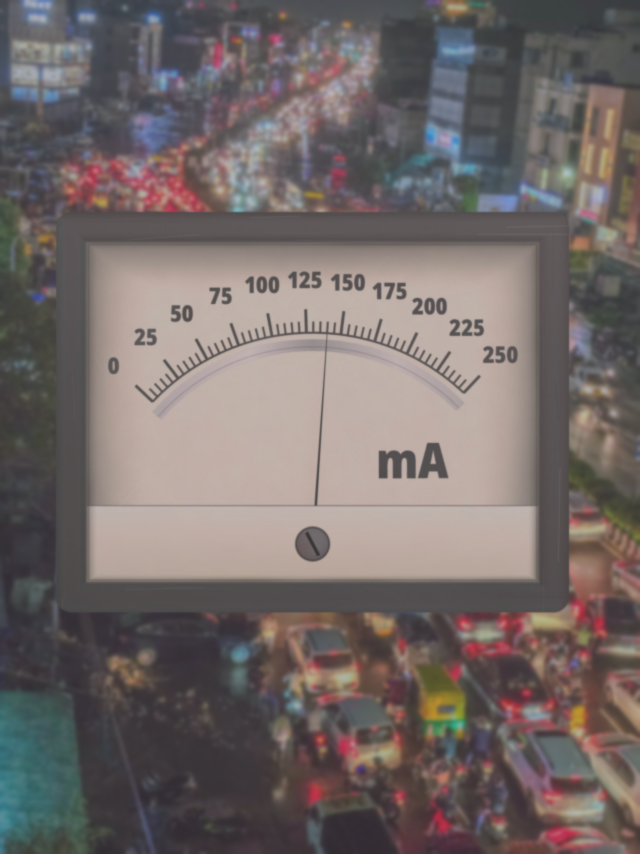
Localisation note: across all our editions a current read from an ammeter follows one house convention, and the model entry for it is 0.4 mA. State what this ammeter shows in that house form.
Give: 140 mA
